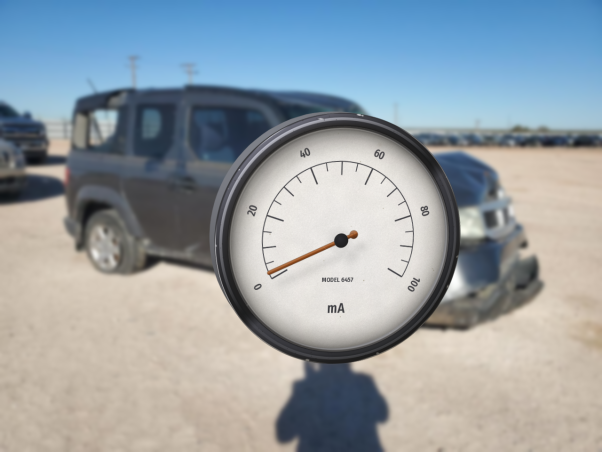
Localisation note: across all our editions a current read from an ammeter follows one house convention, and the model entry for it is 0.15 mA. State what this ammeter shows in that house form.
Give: 2.5 mA
